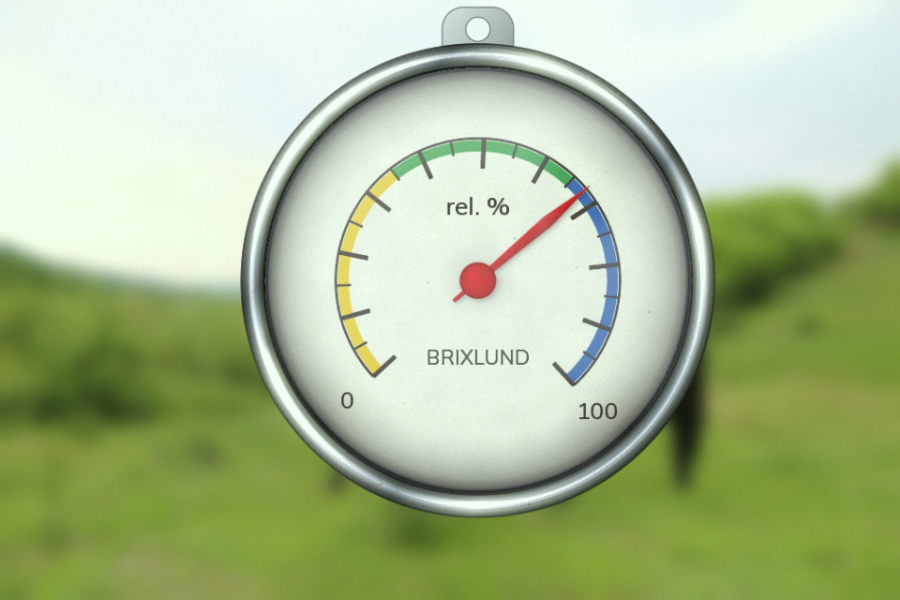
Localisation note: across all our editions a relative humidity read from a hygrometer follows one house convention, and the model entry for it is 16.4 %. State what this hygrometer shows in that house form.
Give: 67.5 %
